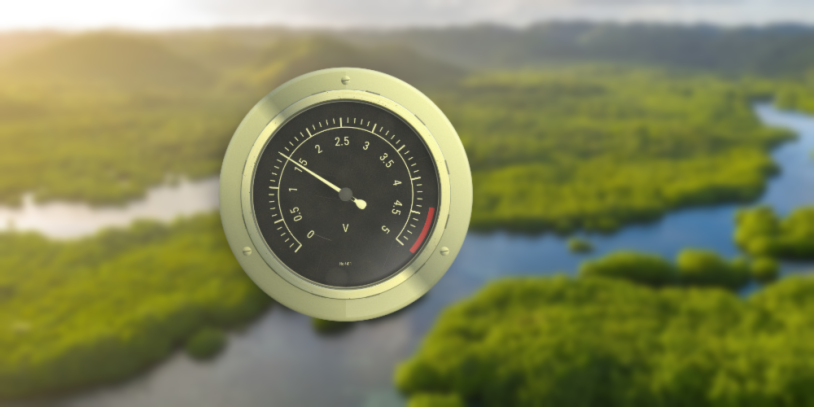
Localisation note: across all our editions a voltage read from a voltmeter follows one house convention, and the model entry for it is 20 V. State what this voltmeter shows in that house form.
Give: 1.5 V
